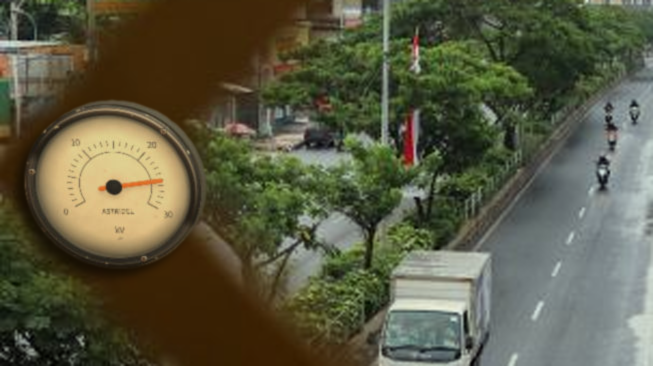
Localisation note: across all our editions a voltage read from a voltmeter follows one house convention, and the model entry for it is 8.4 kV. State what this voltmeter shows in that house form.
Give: 25 kV
